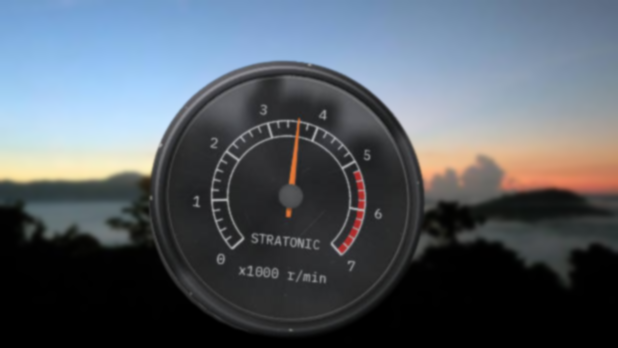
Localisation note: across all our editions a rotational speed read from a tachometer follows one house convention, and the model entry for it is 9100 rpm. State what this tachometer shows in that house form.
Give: 3600 rpm
